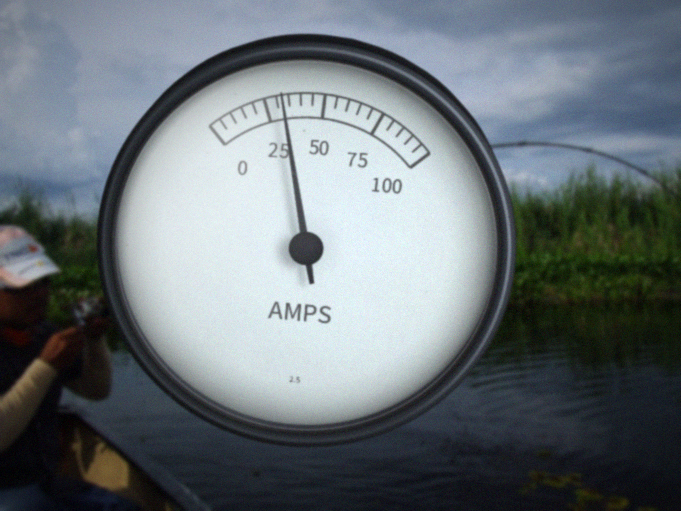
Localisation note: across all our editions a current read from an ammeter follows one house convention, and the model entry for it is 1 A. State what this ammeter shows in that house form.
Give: 32.5 A
